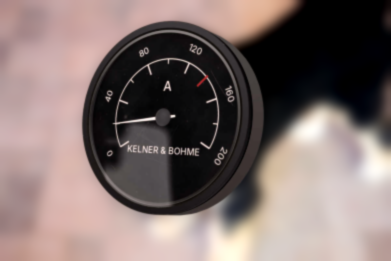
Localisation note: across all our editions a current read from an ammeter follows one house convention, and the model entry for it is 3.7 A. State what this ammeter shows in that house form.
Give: 20 A
